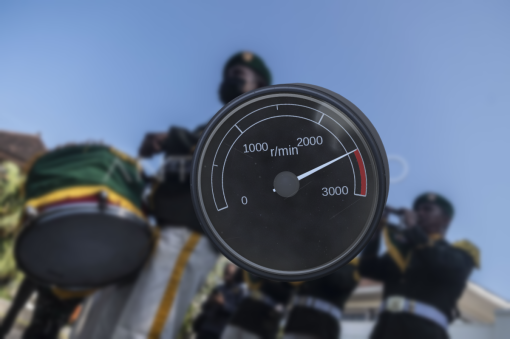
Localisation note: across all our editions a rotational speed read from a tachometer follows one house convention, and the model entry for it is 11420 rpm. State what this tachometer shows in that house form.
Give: 2500 rpm
